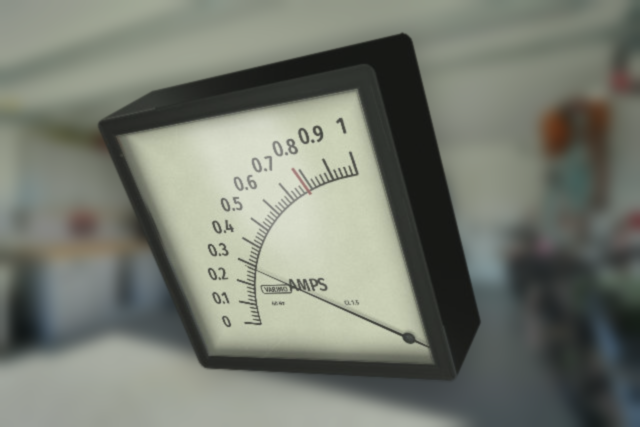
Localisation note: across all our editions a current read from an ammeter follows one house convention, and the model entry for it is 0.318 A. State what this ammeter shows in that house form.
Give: 0.3 A
